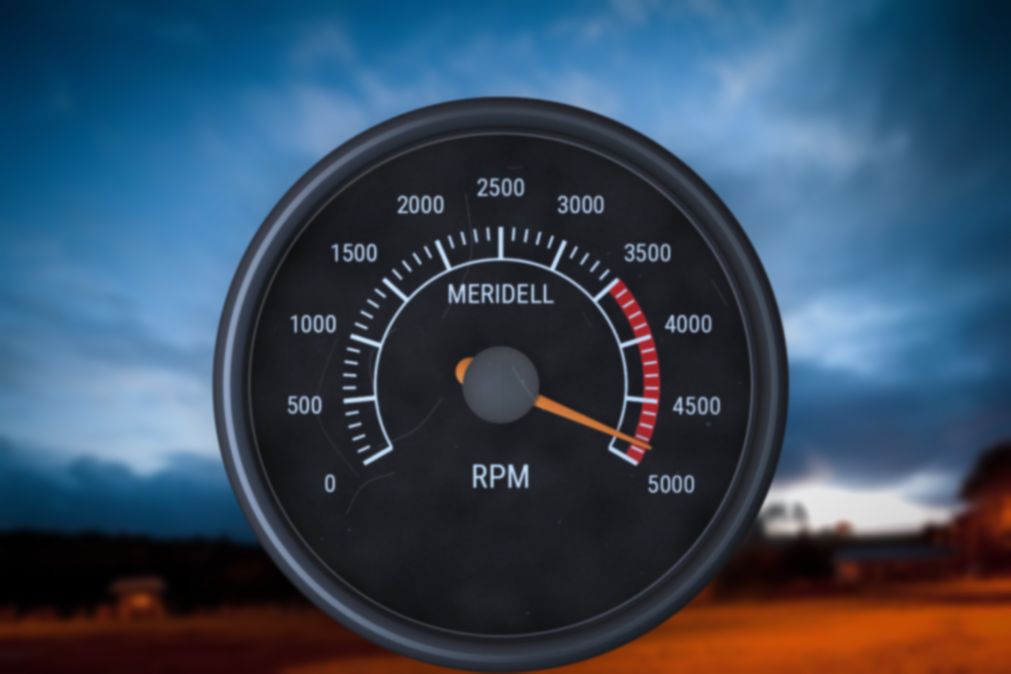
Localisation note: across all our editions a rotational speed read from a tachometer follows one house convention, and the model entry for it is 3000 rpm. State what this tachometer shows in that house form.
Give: 4850 rpm
